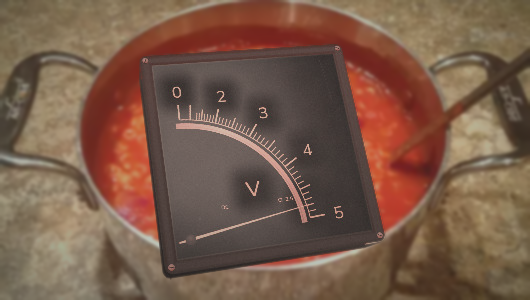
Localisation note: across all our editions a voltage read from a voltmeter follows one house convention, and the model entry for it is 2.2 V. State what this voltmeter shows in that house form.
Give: 4.8 V
